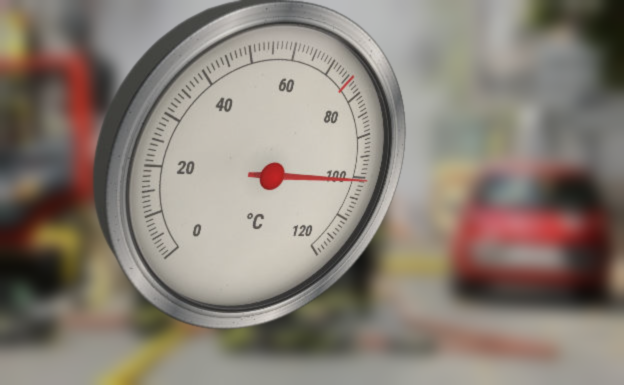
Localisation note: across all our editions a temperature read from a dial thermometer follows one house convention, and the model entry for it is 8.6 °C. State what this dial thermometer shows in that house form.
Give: 100 °C
